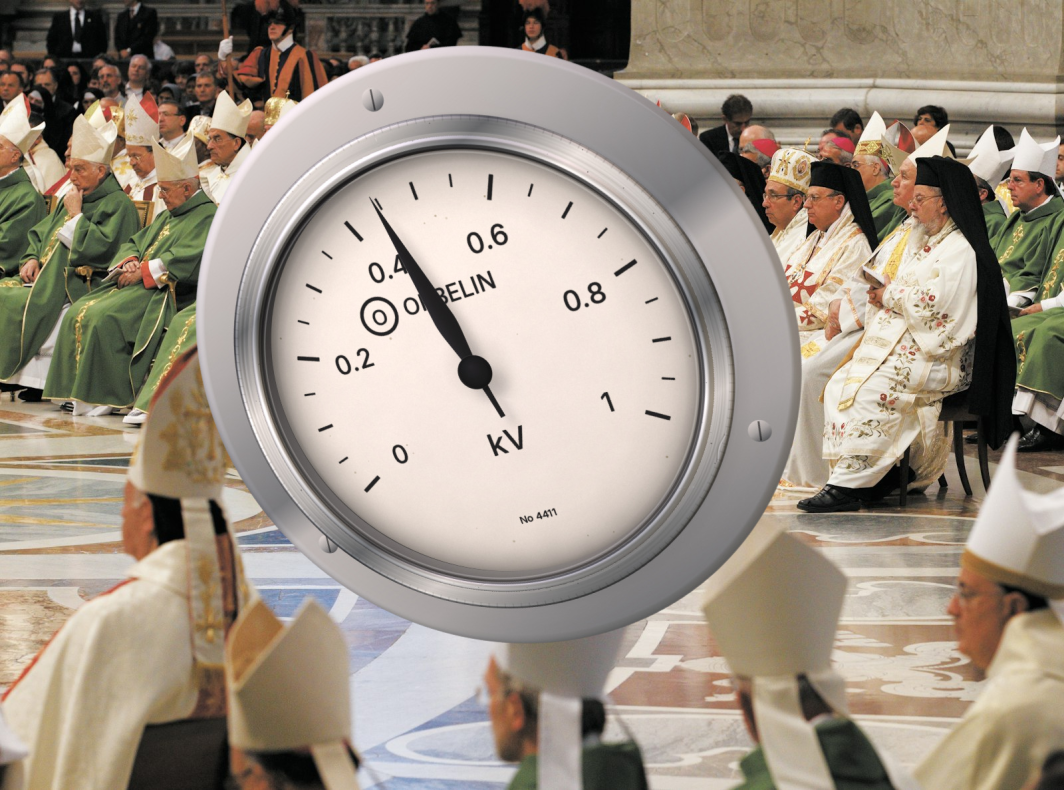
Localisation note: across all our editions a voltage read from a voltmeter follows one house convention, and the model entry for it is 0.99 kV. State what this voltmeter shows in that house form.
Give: 0.45 kV
